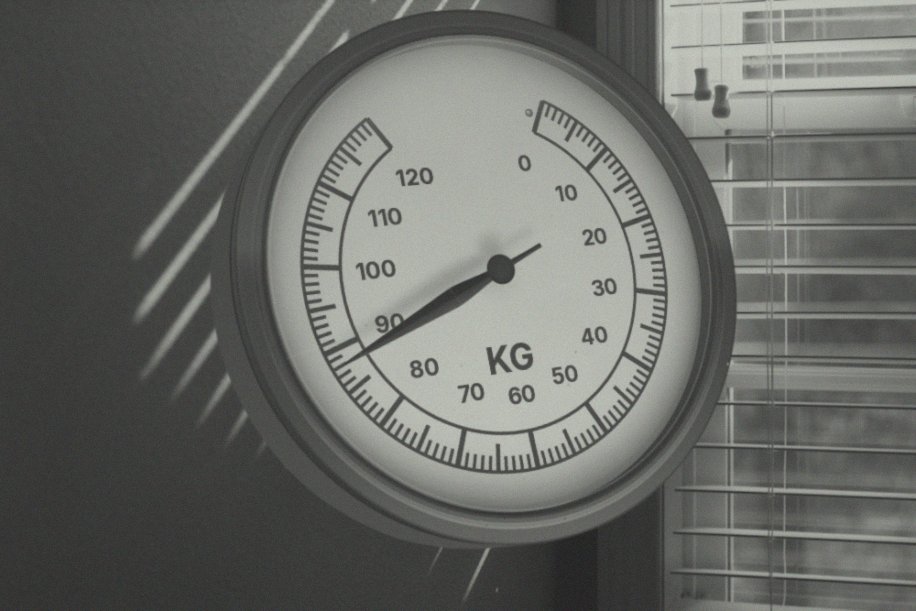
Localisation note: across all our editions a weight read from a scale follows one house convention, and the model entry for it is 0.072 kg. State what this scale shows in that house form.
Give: 88 kg
